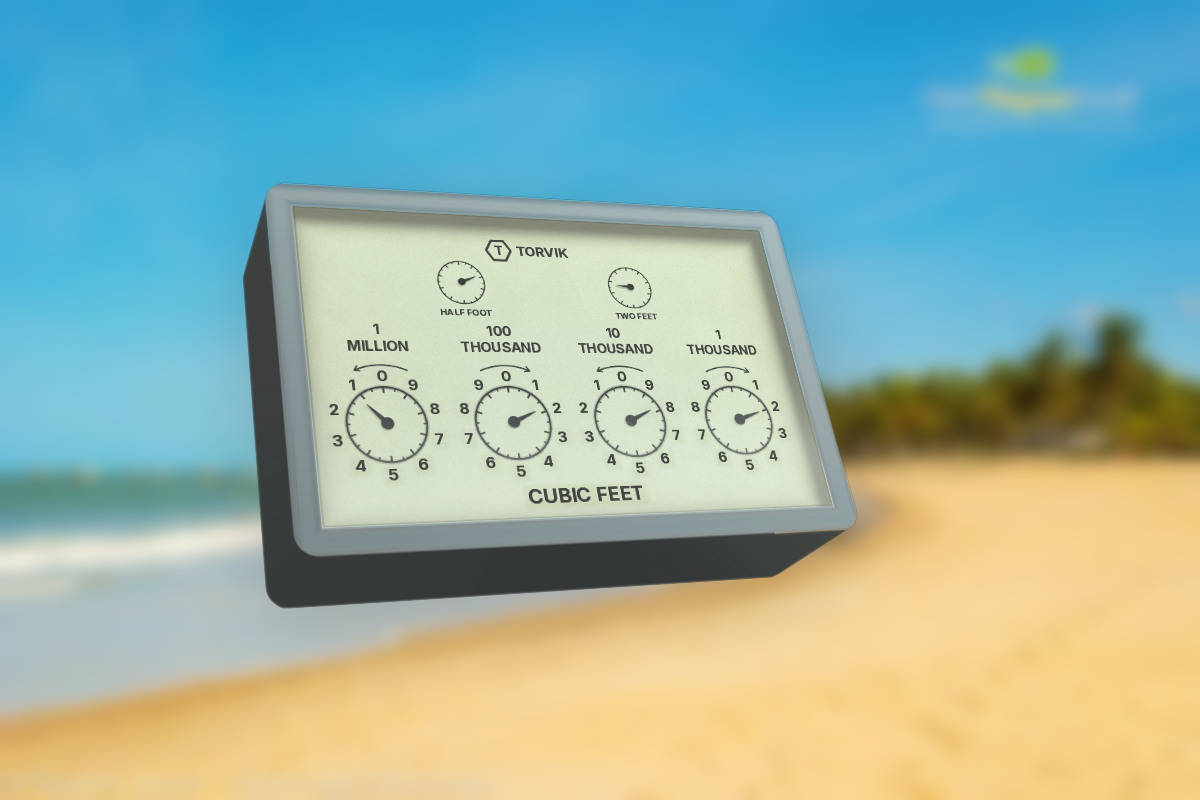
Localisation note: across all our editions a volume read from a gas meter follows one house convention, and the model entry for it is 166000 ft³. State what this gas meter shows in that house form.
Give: 118200 ft³
